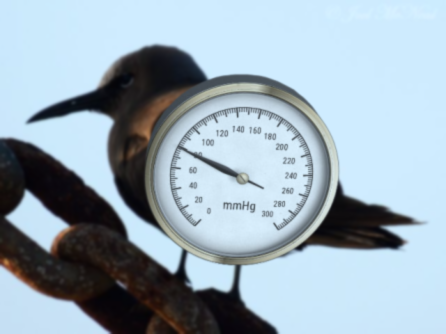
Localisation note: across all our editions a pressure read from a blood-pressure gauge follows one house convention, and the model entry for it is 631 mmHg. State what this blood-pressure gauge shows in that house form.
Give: 80 mmHg
